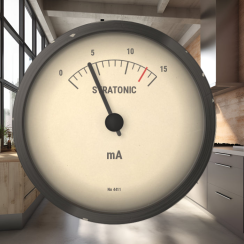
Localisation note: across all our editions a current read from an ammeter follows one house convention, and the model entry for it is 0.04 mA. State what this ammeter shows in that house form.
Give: 4 mA
